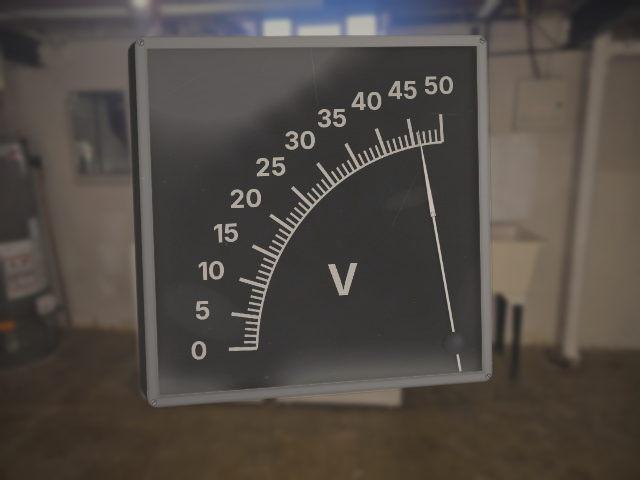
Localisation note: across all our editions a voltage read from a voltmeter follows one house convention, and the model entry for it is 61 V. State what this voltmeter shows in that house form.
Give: 46 V
